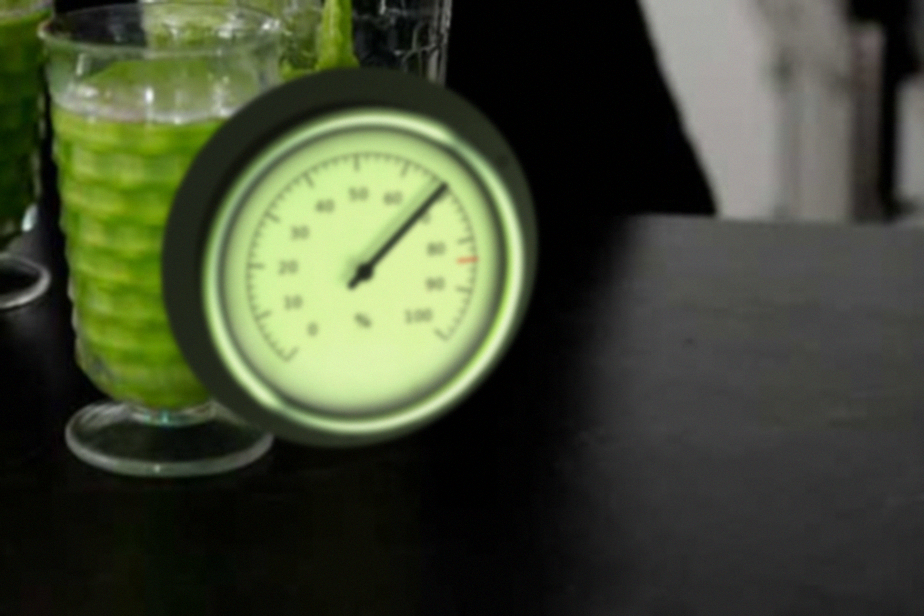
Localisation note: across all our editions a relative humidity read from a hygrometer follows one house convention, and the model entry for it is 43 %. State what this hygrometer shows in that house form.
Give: 68 %
